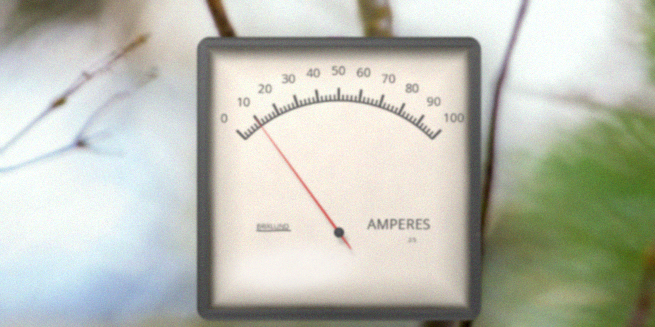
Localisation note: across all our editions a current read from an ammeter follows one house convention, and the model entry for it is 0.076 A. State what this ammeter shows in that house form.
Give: 10 A
